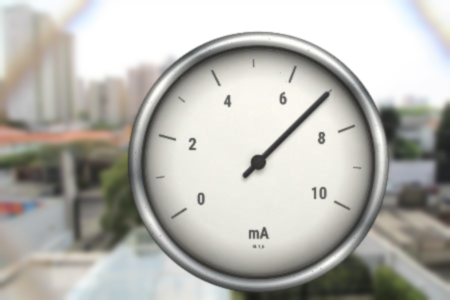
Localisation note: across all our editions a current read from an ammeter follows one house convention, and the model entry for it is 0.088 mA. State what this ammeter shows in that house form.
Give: 7 mA
